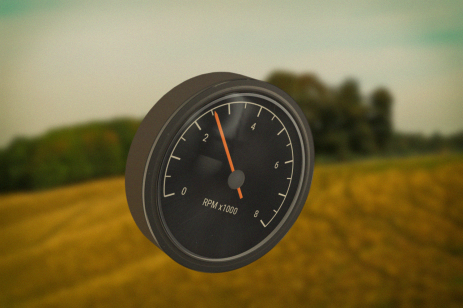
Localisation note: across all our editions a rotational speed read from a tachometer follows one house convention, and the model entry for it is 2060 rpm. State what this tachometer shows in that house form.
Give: 2500 rpm
